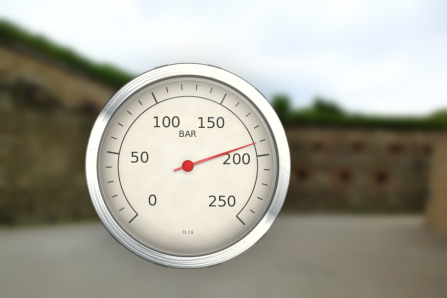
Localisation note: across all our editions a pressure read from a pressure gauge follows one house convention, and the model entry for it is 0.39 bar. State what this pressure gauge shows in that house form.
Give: 190 bar
